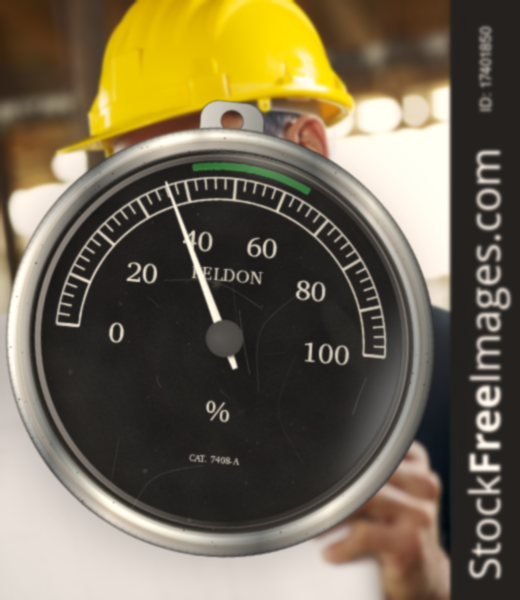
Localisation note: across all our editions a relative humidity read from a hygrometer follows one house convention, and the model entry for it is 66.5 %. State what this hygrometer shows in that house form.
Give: 36 %
